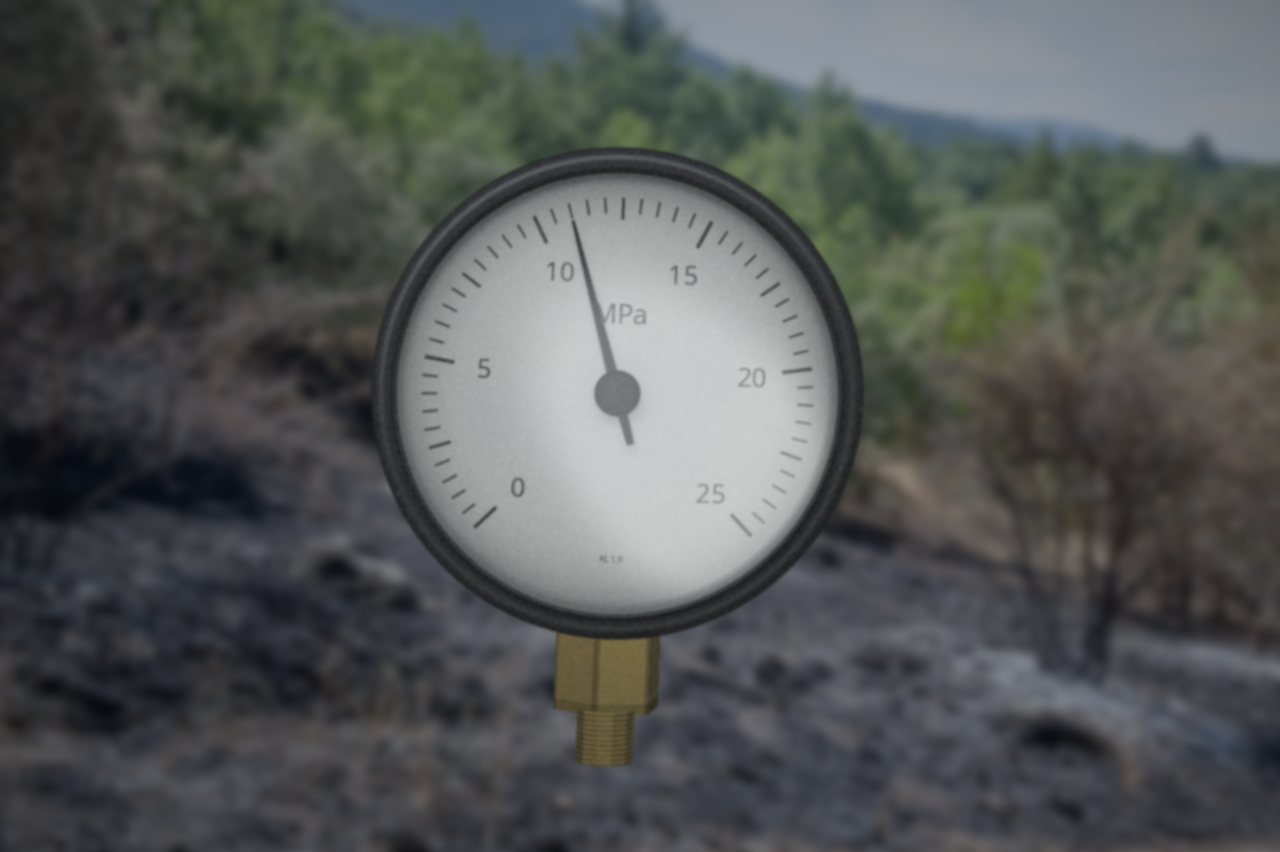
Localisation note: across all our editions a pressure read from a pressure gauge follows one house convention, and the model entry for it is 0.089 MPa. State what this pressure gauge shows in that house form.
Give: 11 MPa
